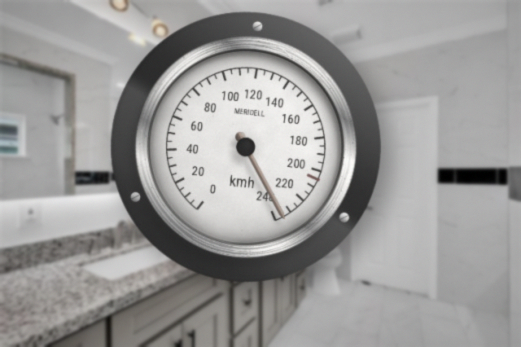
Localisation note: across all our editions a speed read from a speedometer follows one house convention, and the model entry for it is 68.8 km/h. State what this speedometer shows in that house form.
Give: 235 km/h
